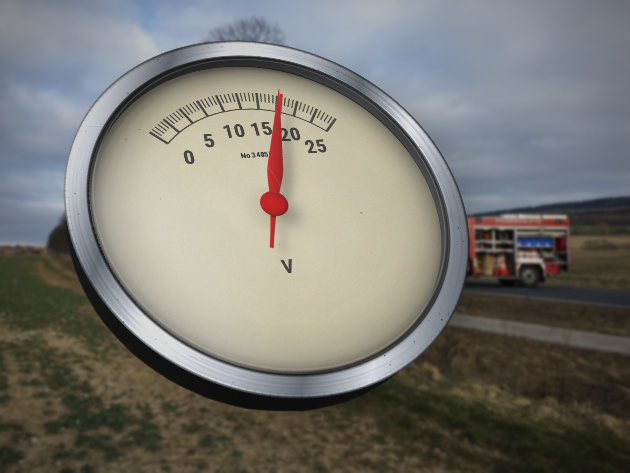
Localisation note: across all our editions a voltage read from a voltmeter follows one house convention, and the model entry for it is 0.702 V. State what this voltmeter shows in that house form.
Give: 17.5 V
